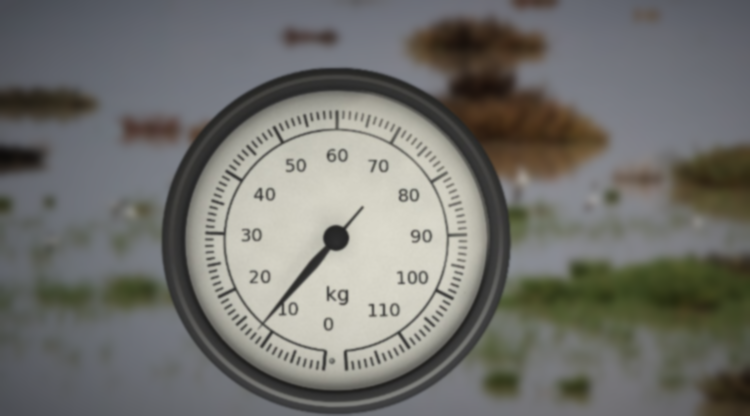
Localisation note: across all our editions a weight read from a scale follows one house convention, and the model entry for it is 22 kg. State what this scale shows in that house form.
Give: 12 kg
